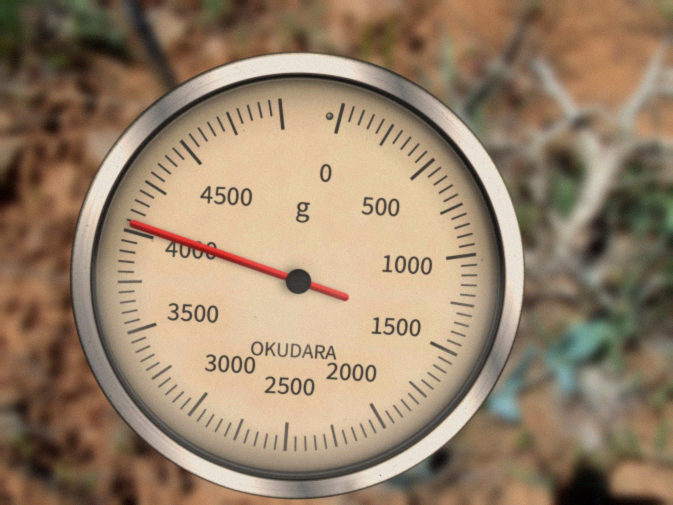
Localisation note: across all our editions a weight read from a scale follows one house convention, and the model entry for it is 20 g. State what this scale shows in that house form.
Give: 4050 g
